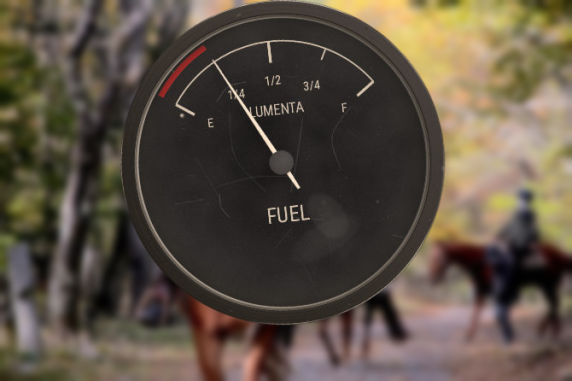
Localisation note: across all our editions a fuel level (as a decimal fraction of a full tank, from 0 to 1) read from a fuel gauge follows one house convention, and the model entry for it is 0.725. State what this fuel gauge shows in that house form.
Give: 0.25
